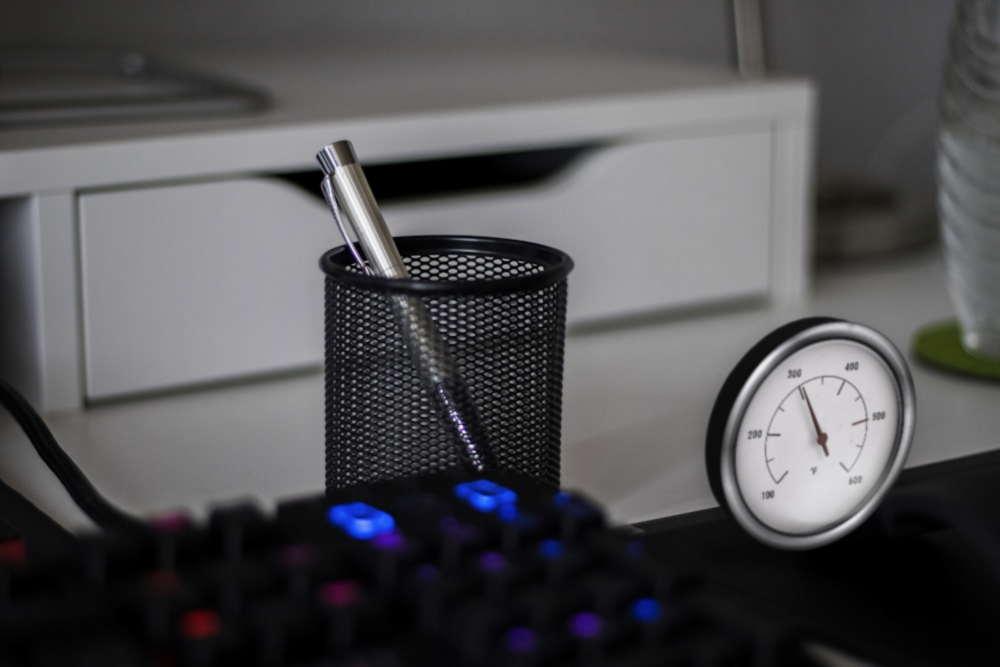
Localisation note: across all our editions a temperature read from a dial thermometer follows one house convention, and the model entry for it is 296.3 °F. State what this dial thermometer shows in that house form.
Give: 300 °F
